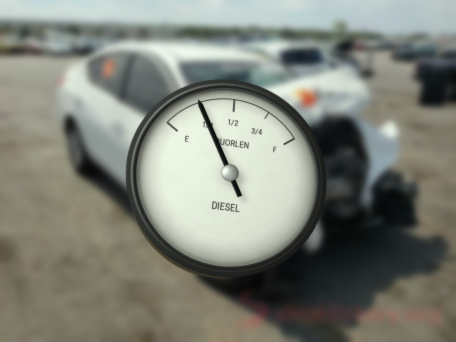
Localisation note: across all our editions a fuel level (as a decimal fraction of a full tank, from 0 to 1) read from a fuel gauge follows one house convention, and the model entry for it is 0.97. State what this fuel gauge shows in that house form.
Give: 0.25
